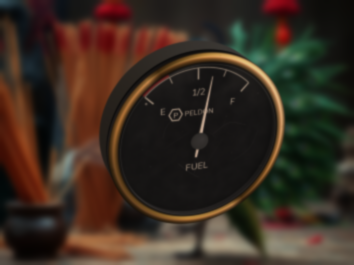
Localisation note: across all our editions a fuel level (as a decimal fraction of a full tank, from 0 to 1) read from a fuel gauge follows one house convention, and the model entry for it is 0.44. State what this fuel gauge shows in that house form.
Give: 0.625
